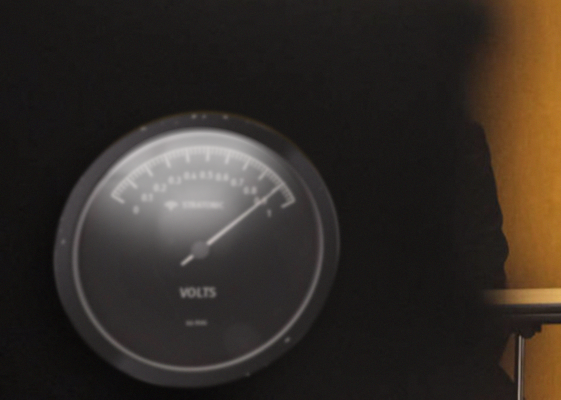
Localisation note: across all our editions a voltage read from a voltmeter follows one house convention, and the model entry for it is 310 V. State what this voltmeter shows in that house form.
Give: 0.9 V
